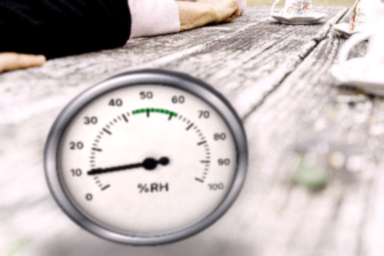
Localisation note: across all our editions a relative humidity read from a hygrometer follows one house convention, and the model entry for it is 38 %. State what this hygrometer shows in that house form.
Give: 10 %
